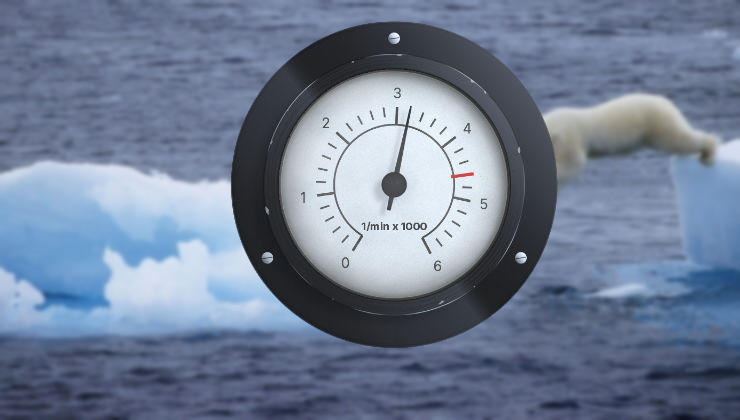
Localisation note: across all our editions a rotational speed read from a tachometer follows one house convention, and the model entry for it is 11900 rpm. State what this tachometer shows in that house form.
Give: 3200 rpm
